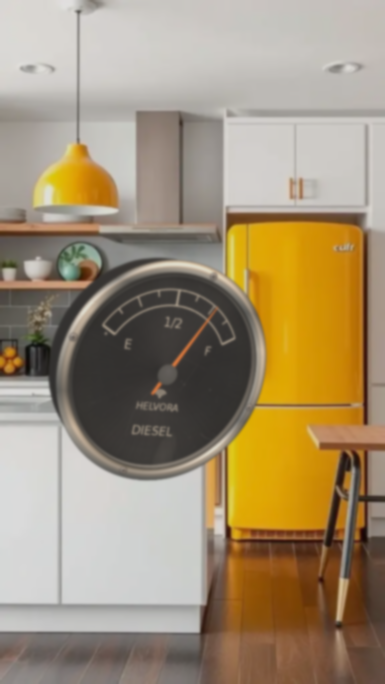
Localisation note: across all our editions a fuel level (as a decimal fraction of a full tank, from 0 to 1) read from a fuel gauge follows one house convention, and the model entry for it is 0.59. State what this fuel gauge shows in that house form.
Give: 0.75
